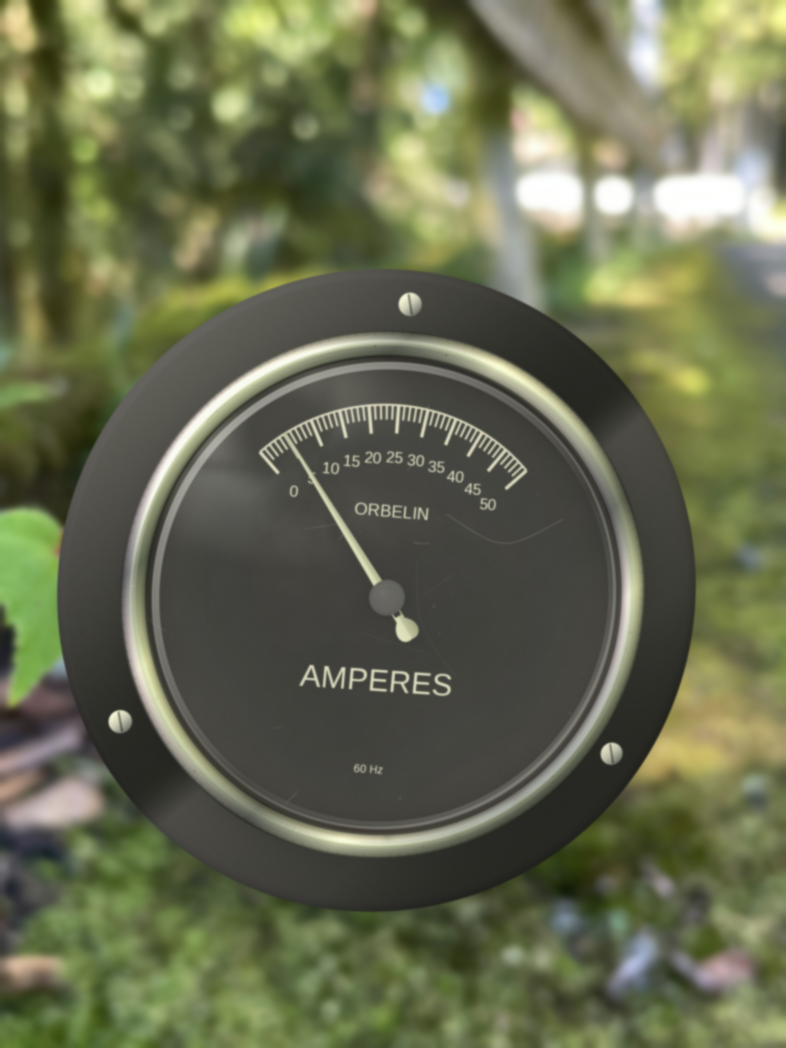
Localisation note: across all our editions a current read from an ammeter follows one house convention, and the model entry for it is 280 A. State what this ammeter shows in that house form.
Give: 5 A
